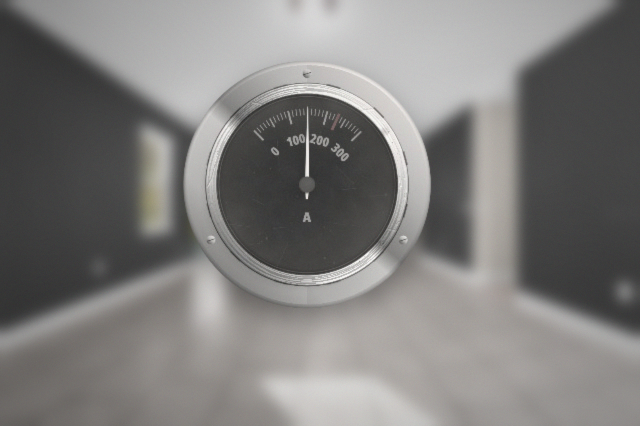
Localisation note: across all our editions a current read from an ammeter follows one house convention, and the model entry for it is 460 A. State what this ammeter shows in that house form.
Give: 150 A
